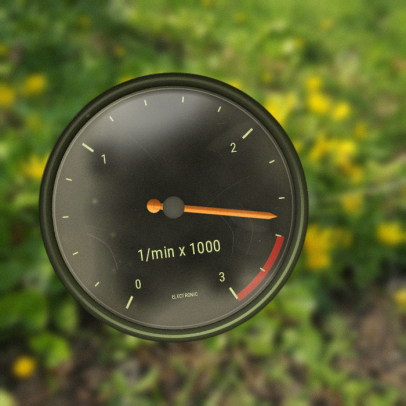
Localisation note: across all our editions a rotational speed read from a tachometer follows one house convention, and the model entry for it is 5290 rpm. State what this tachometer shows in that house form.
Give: 2500 rpm
